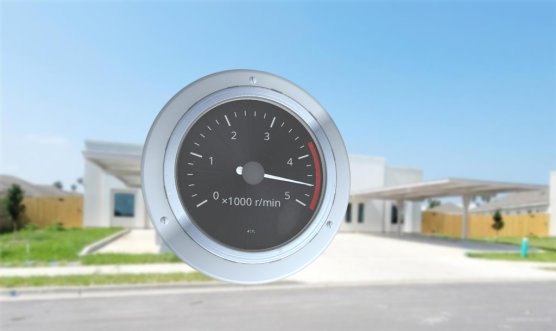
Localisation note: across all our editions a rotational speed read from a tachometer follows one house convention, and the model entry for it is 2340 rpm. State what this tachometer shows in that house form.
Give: 4600 rpm
